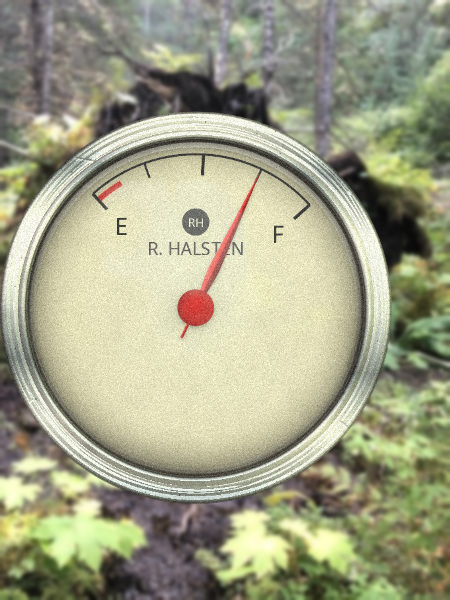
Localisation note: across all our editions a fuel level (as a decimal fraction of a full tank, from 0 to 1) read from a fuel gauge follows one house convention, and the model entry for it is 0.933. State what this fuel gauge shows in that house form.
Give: 0.75
